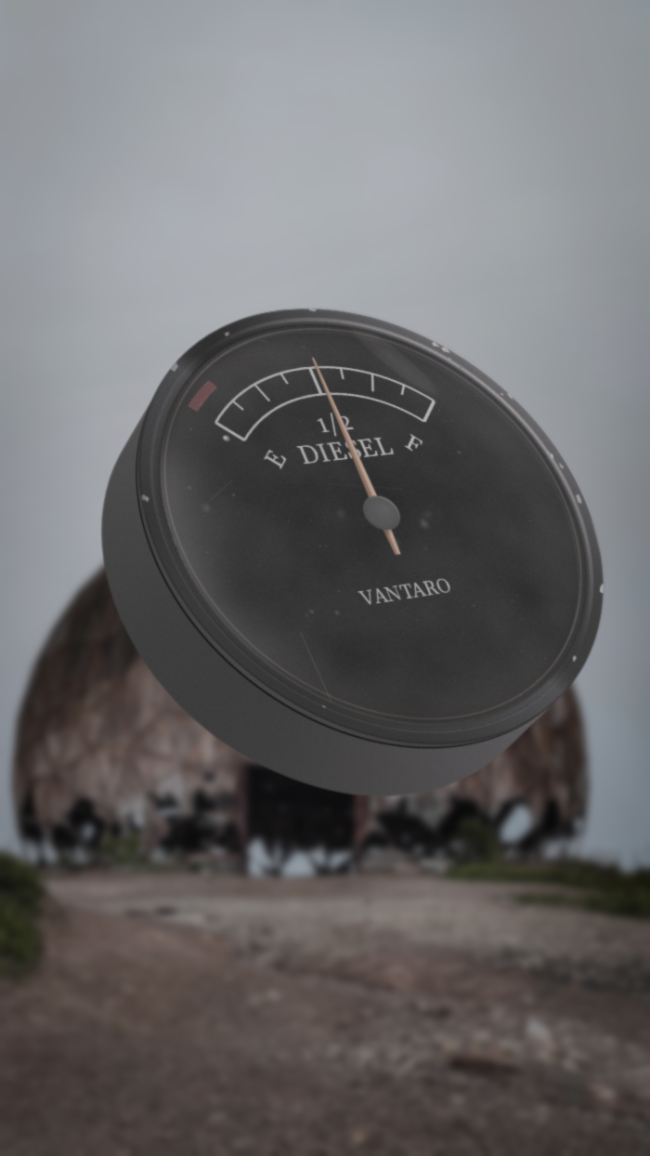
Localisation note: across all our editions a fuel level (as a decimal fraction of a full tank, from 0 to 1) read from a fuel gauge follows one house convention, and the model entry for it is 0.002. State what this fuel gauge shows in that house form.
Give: 0.5
